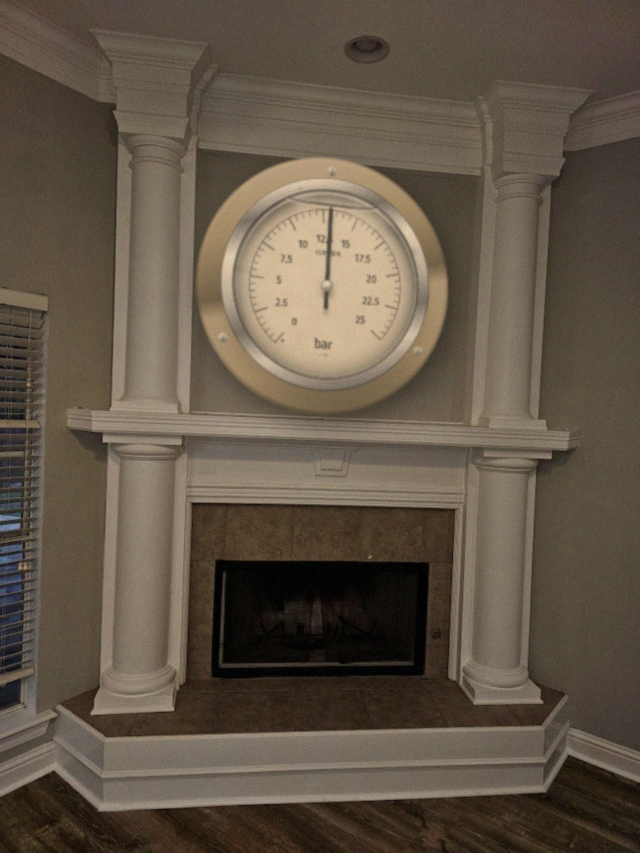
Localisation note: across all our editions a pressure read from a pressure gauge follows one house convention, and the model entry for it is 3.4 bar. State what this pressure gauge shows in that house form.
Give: 13 bar
